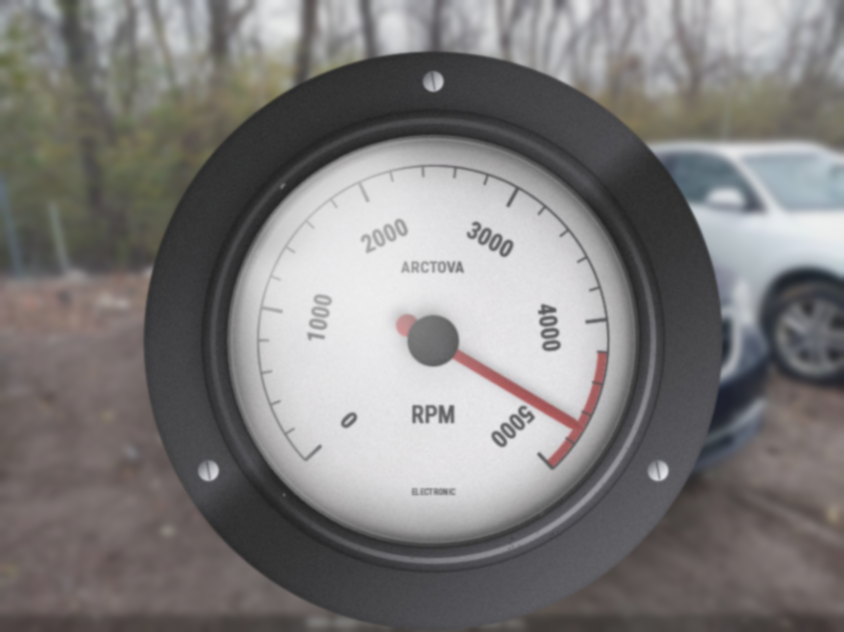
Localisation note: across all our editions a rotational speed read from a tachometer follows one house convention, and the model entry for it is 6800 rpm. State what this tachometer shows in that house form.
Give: 4700 rpm
